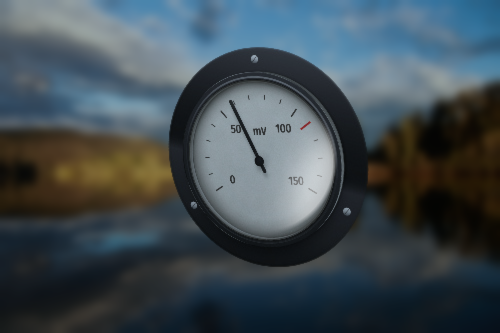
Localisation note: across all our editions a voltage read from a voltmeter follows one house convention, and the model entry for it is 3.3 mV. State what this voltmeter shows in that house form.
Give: 60 mV
